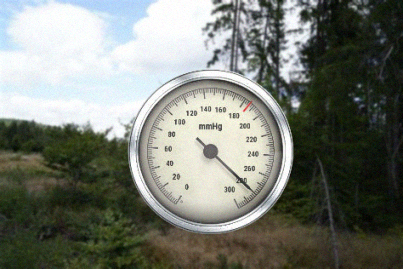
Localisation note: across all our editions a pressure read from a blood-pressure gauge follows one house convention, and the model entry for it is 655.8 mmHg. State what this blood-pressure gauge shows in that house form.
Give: 280 mmHg
